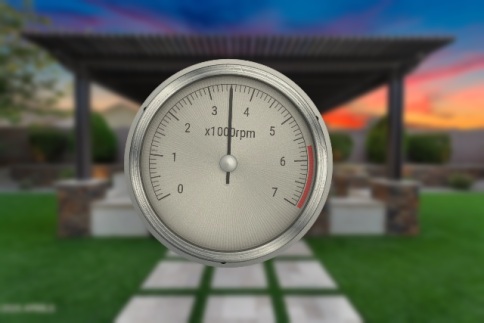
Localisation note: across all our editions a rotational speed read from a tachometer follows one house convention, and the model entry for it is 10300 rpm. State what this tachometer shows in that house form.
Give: 3500 rpm
